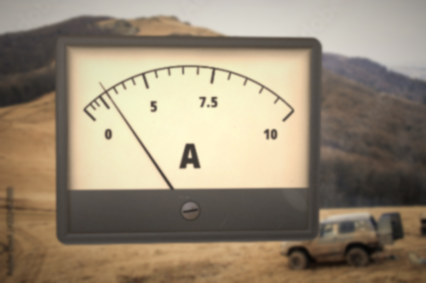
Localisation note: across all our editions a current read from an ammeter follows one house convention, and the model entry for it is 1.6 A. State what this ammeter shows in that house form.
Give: 3 A
